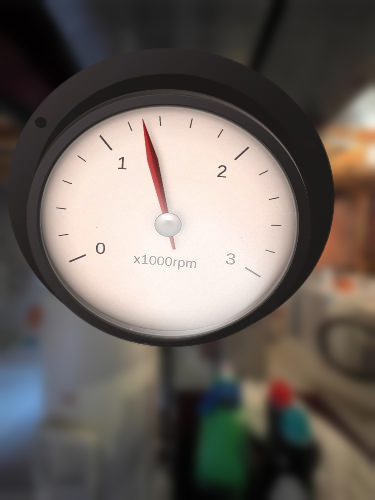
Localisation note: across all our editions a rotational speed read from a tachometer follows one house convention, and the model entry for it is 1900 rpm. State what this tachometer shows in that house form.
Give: 1300 rpm
